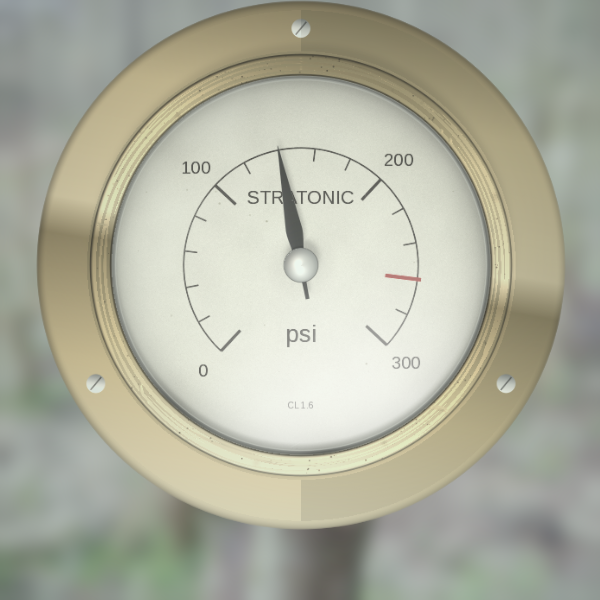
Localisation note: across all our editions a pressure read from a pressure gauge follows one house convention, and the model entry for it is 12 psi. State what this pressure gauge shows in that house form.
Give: 140 psi
